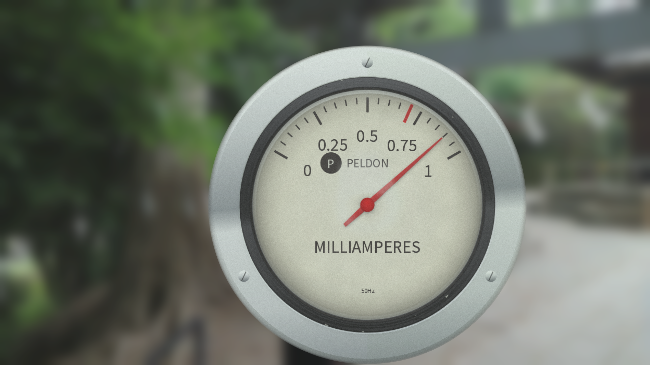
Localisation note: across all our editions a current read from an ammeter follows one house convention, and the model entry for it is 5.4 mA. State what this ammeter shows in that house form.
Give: 0.9 mA
